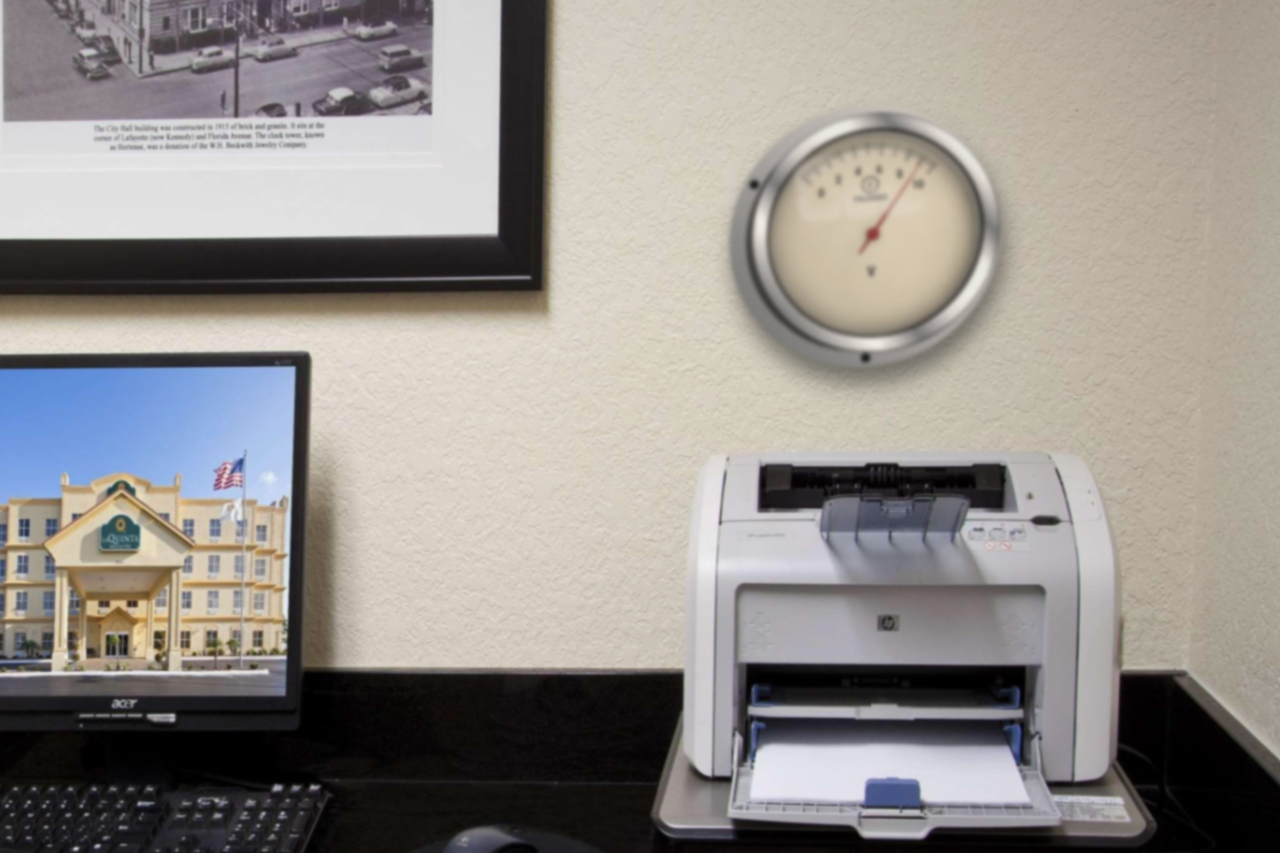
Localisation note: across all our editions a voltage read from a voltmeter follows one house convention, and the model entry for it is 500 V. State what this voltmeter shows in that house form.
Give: 9 V
